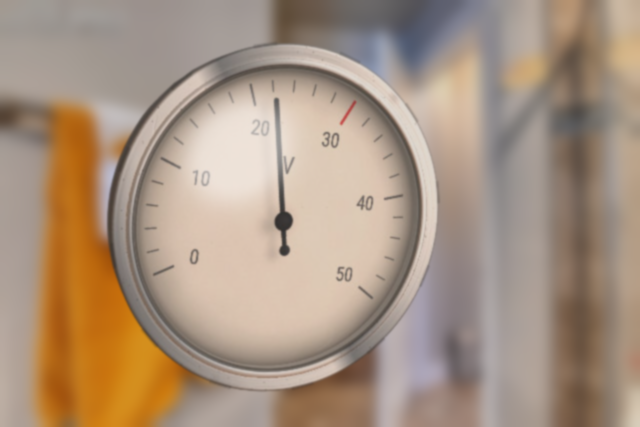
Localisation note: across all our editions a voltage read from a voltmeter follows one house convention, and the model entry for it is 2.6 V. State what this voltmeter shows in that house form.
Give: 22 V
